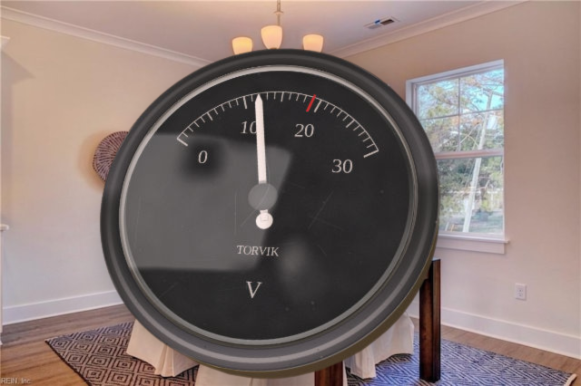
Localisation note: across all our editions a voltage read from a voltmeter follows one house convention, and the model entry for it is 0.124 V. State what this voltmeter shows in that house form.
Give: 12 V
